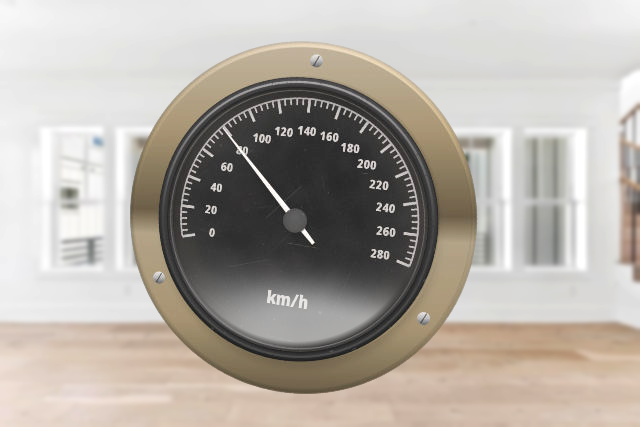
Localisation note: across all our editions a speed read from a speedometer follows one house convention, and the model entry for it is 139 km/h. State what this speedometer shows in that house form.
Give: 80 km/h
